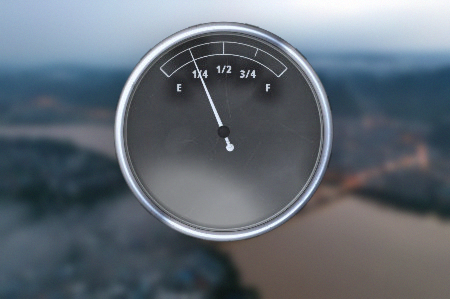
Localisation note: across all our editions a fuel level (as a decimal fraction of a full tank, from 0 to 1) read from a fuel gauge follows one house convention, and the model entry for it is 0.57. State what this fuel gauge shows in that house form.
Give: 0.25
